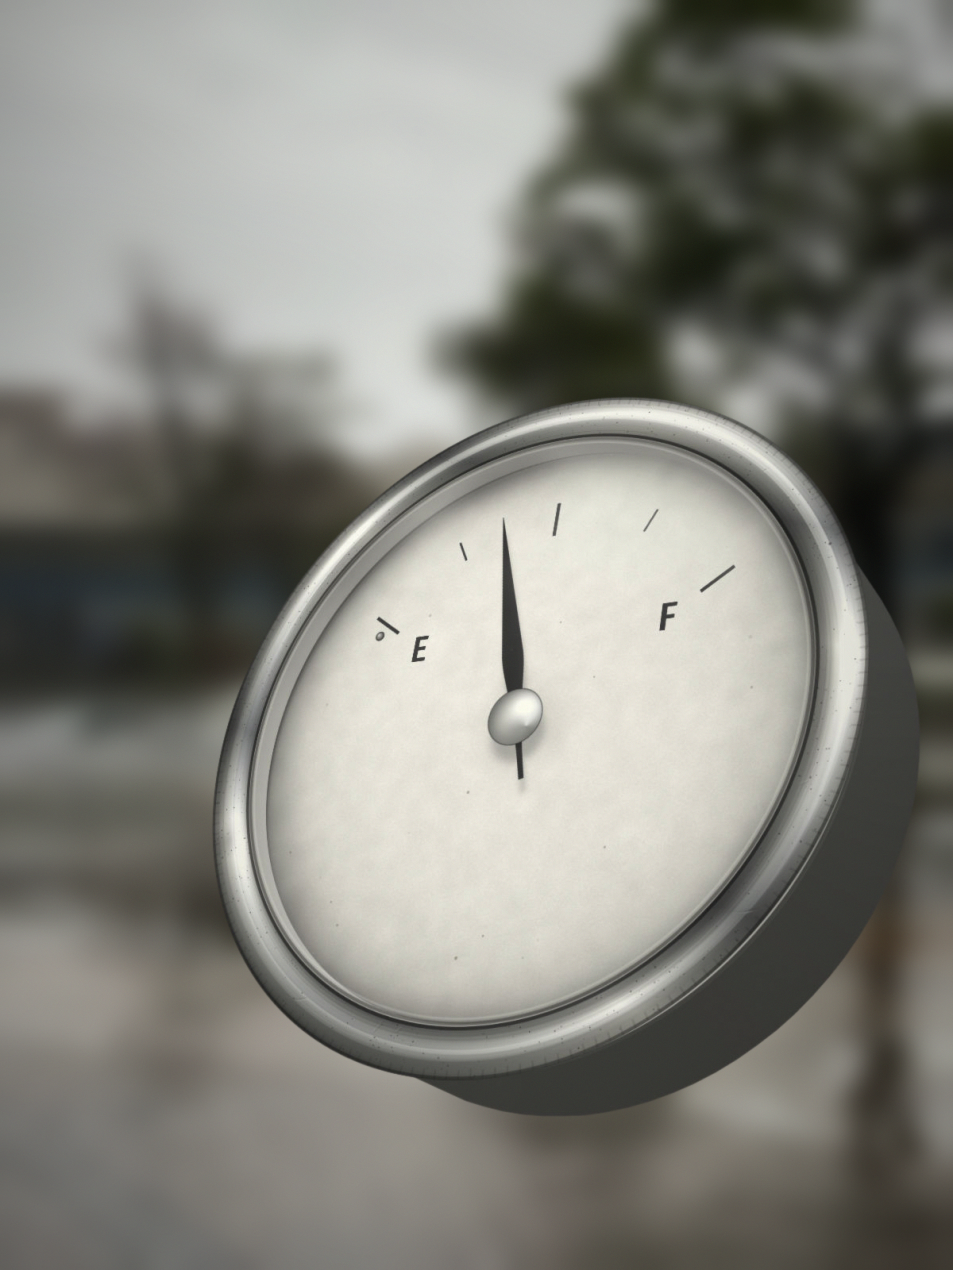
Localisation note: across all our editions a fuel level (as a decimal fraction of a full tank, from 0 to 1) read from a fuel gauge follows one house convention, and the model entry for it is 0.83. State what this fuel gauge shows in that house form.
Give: 0.375
